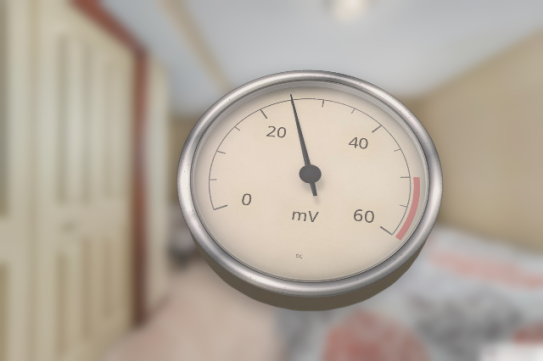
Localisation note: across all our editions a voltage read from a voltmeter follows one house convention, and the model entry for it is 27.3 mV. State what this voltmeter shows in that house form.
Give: 25 mV
